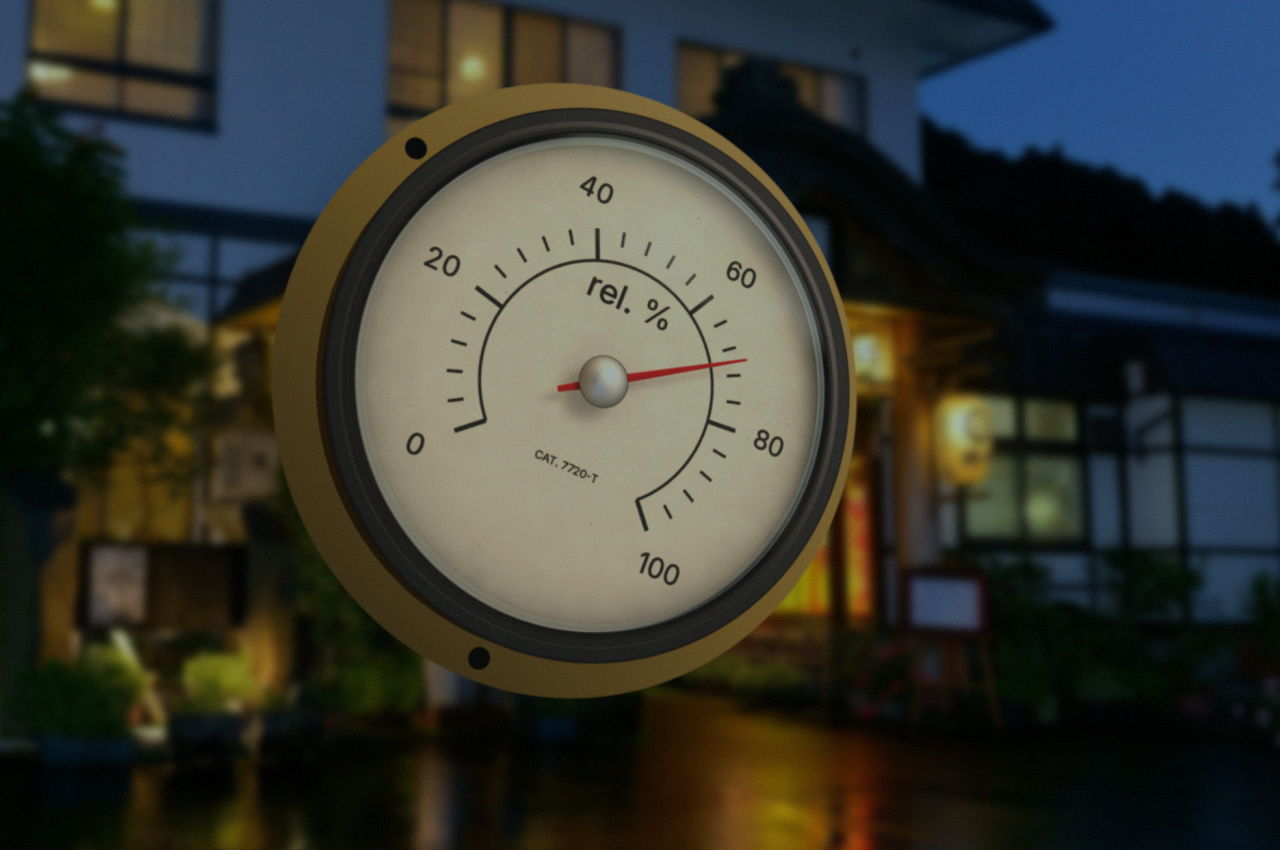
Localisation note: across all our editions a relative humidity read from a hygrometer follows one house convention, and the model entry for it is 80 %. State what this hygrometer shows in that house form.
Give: 70 %
